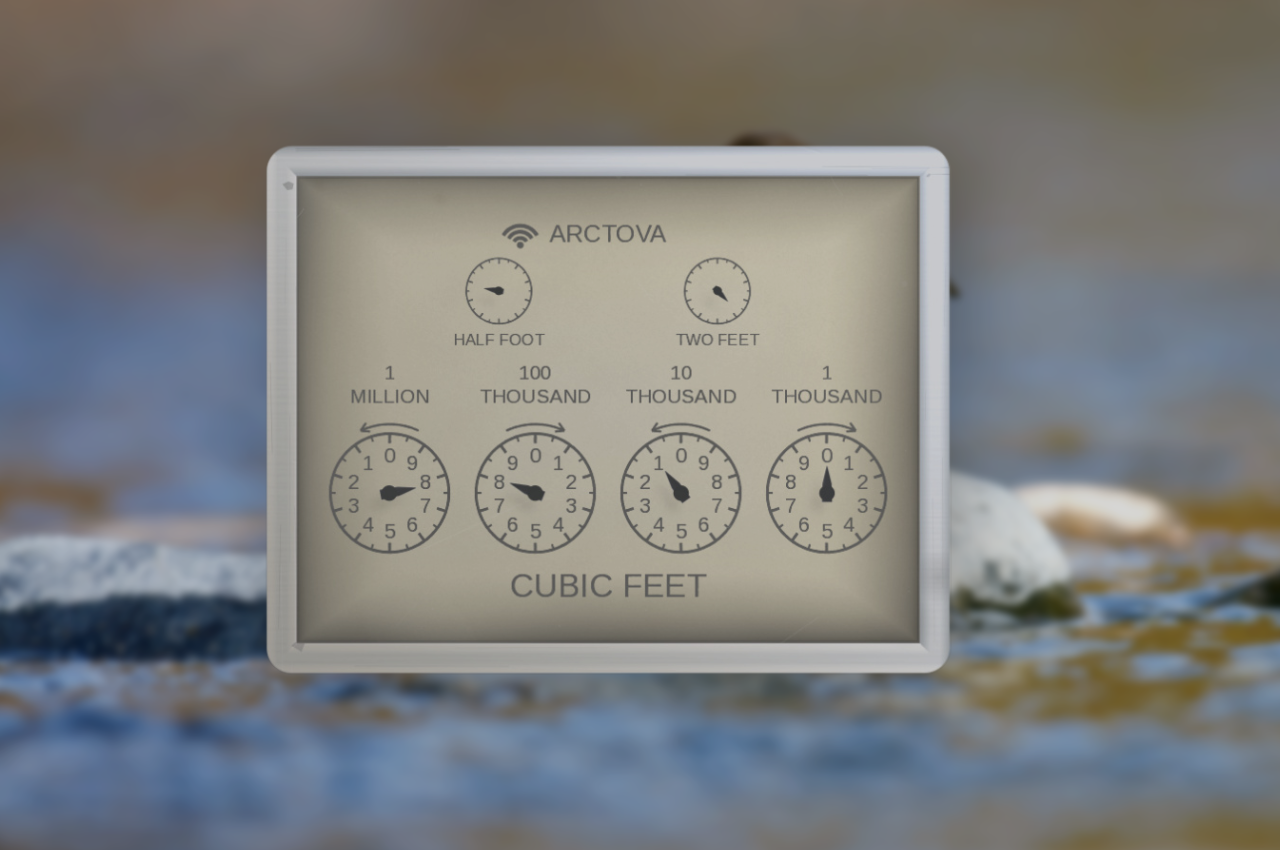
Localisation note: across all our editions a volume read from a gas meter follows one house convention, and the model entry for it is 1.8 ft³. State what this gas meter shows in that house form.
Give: 781000 ft³
